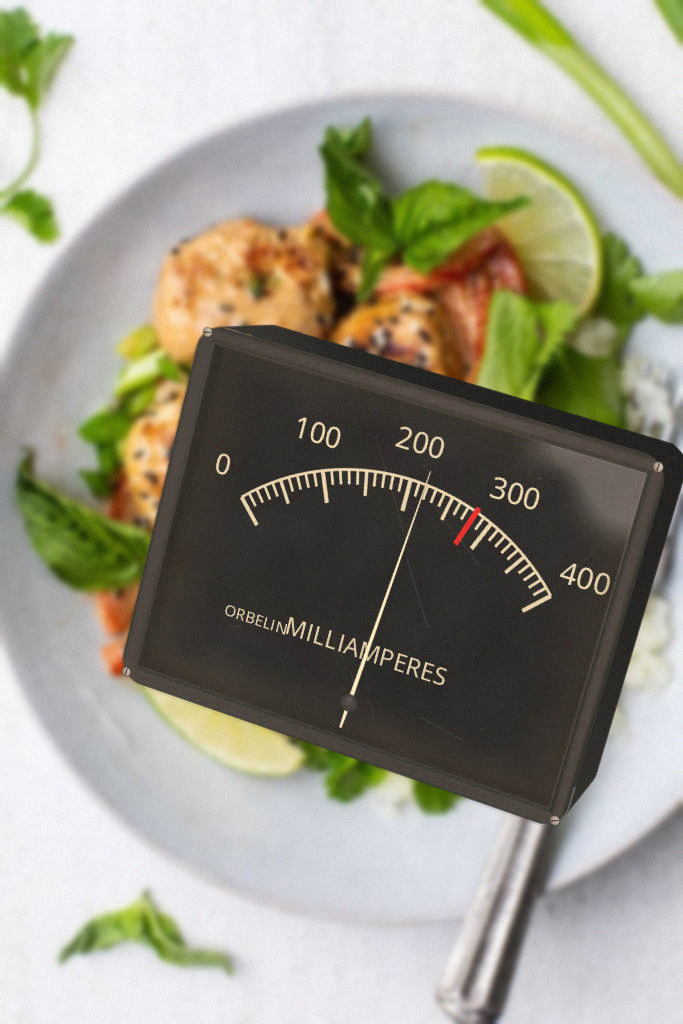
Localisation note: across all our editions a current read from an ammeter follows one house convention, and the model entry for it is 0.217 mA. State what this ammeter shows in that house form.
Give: 220 mA
